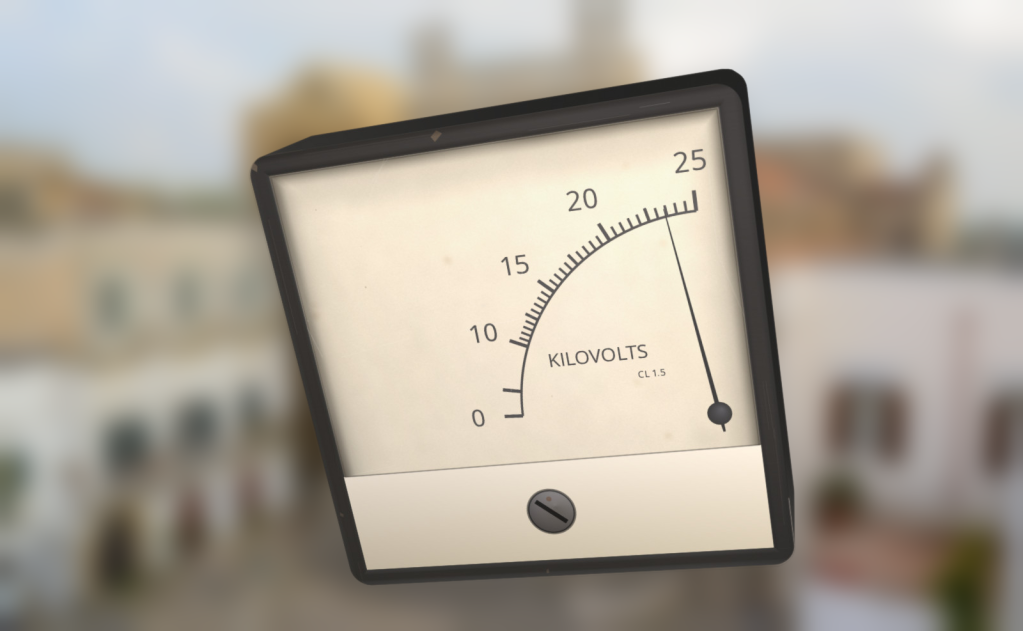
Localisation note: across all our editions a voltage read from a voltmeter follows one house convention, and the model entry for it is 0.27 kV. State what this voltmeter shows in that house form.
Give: 23.5 kV
